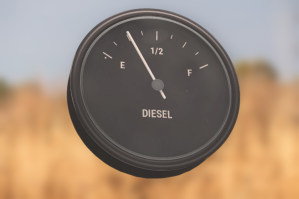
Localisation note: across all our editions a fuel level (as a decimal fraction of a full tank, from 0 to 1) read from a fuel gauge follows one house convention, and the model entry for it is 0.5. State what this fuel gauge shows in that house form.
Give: 0.25
